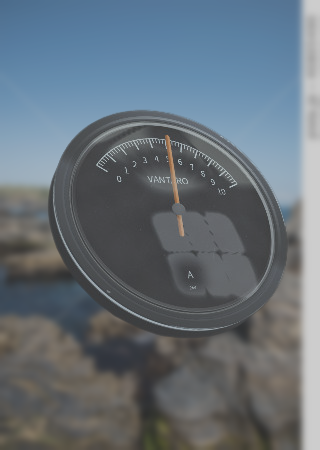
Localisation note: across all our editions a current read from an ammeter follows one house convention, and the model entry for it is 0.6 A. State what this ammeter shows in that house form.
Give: 5 A
